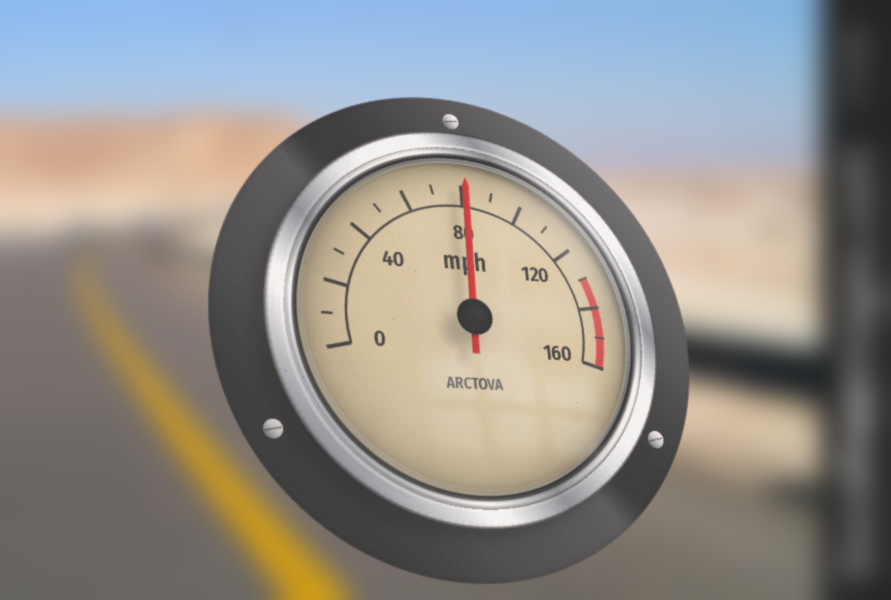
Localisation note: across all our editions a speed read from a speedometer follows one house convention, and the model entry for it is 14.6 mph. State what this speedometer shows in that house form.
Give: 80 mph
